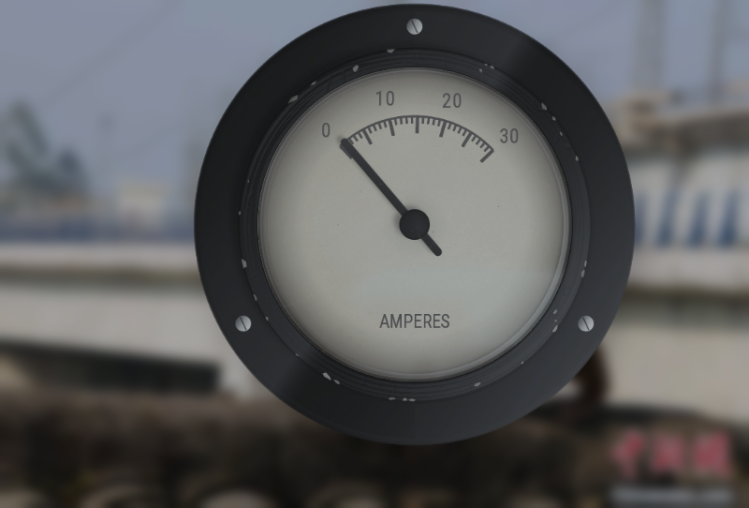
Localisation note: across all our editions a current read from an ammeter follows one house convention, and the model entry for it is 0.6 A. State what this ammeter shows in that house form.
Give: 1 A
